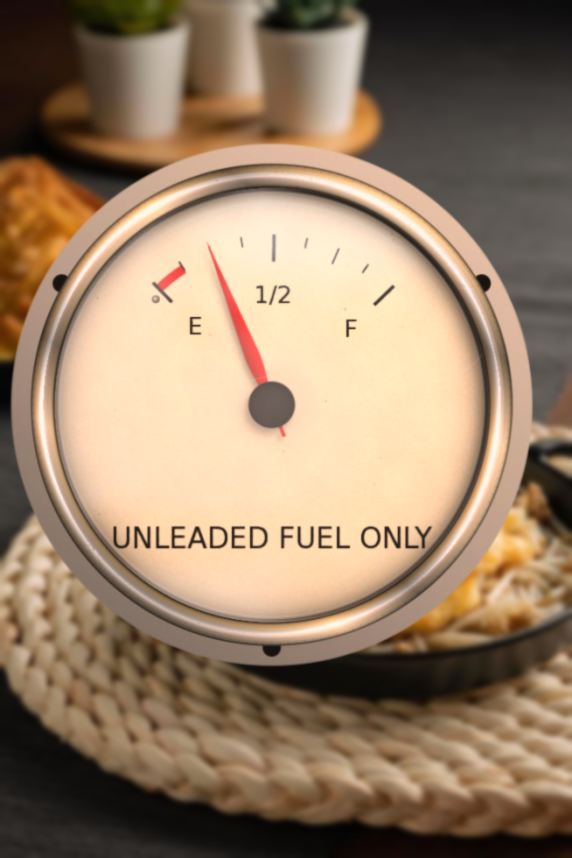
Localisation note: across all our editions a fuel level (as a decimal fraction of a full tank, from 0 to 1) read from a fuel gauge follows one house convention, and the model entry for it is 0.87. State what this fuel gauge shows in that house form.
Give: 0.25
